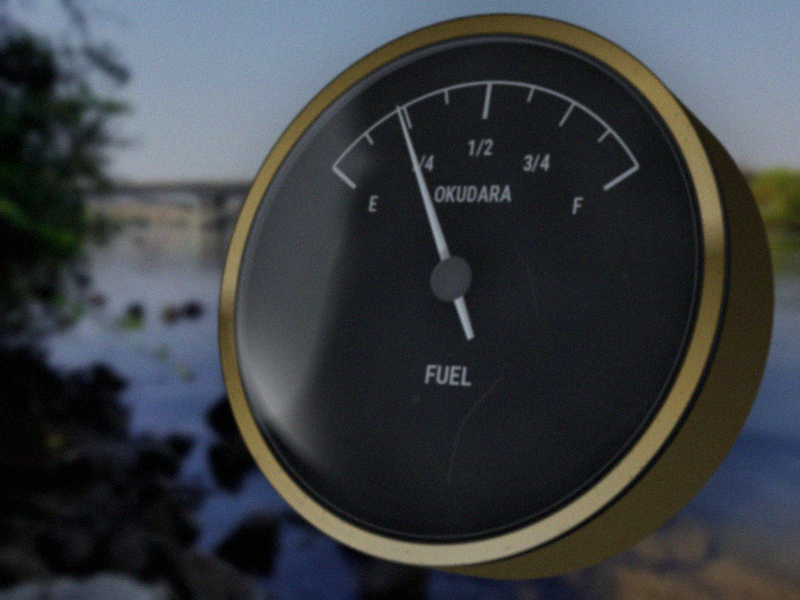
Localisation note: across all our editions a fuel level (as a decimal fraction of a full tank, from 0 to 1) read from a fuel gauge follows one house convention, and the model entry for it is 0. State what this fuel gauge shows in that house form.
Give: 0.25
